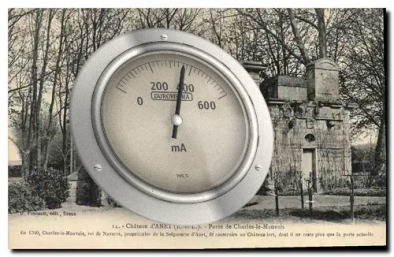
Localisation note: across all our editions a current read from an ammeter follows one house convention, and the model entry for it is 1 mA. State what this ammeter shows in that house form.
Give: 360 mA
